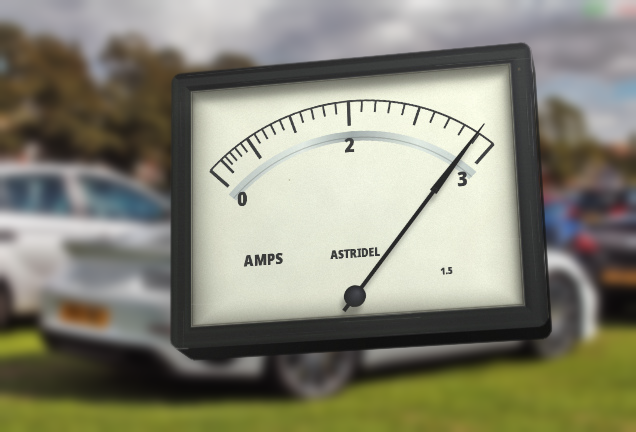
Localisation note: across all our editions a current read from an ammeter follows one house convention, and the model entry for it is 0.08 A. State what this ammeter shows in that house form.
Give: 2.9 A
